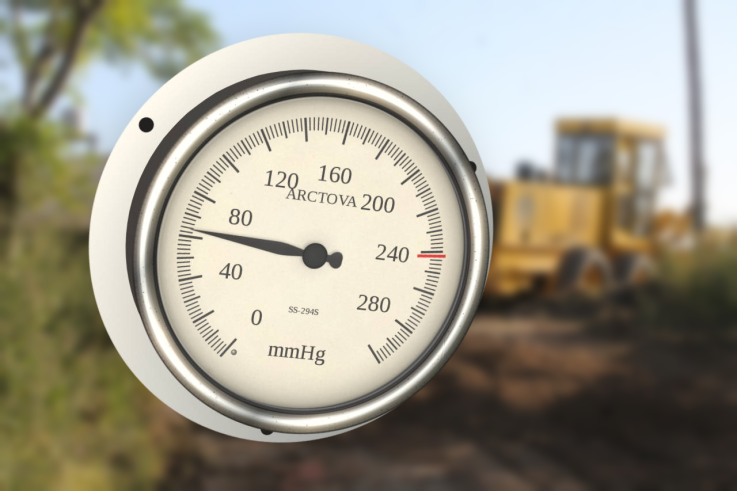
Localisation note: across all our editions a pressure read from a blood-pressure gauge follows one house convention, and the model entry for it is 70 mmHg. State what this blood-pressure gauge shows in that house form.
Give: 64 mmHg
